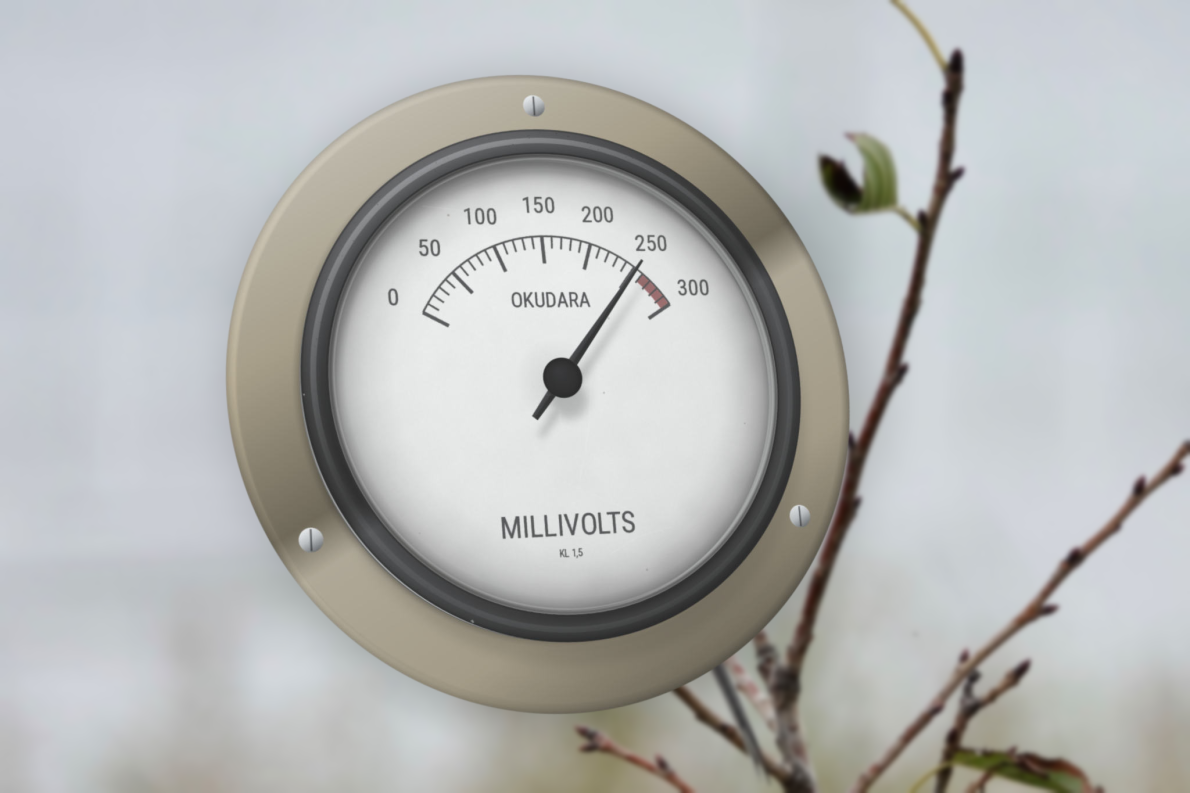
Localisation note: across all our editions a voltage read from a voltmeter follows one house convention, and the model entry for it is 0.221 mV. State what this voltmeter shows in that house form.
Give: 250 mV
